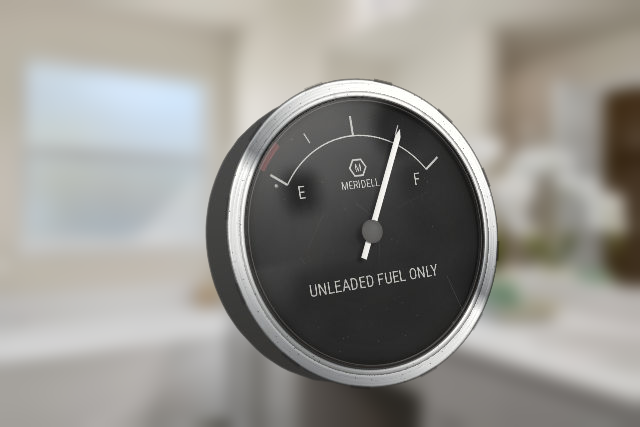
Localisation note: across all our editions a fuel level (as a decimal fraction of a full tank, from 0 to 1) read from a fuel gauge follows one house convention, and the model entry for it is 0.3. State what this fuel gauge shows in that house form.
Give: 0.75
